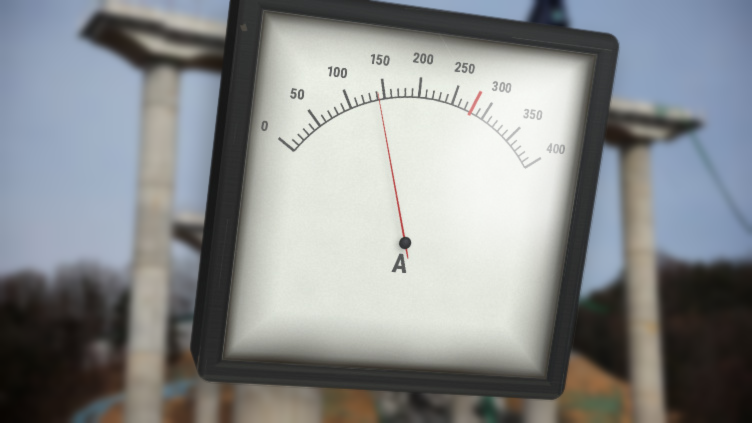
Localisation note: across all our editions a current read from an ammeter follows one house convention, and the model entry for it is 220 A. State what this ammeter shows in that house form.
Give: 140 A
